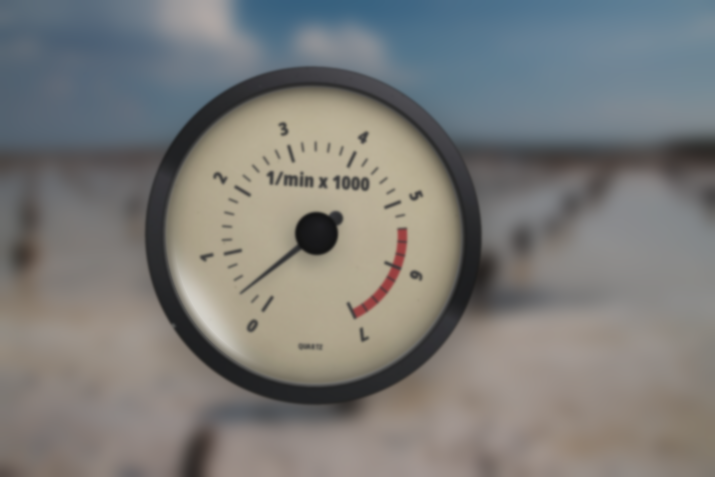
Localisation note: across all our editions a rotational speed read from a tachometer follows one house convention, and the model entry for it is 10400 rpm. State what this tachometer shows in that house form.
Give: 400 rpm
